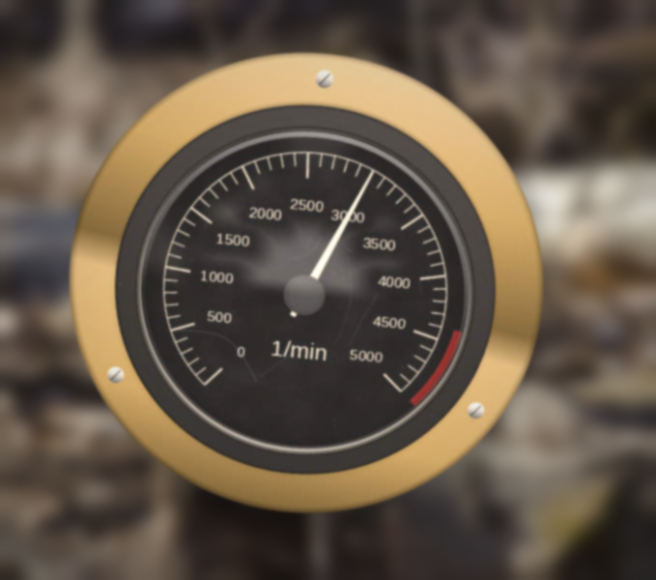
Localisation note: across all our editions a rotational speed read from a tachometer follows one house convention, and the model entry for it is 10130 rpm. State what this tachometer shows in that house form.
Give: 3000 rpm
